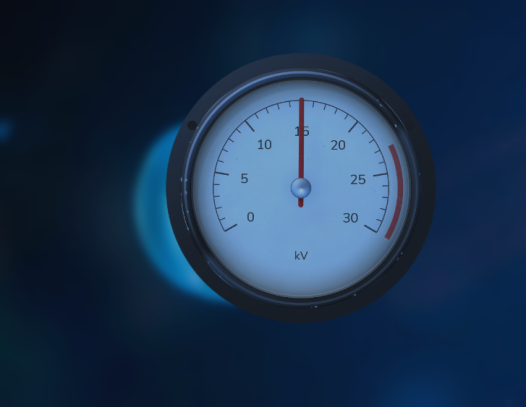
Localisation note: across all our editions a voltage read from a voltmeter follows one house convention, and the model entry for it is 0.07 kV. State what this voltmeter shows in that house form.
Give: 15 kV
